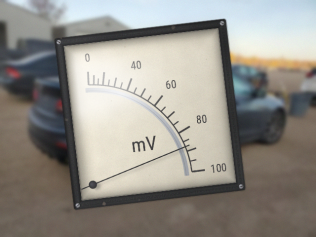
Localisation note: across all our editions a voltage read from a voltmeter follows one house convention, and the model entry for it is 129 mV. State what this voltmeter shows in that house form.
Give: 87.5 mV
